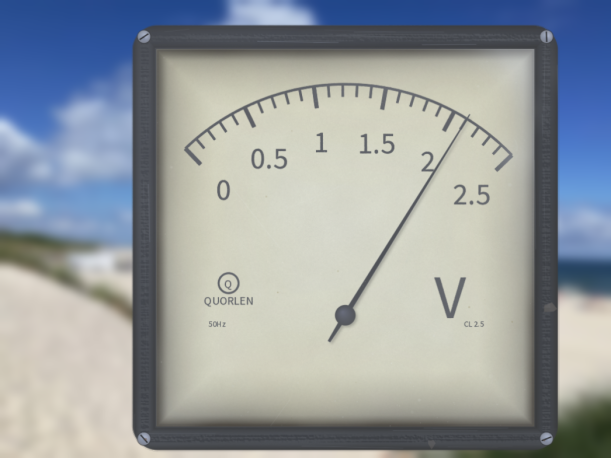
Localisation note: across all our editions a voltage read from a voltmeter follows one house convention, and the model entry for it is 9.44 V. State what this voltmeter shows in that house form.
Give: 2.1 V
